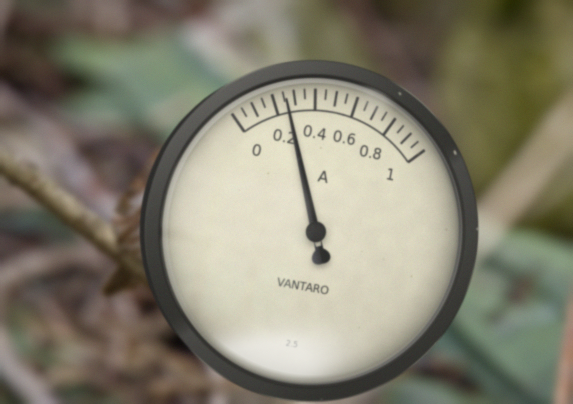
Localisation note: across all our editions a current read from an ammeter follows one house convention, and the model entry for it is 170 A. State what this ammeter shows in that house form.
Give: 0.25 A
